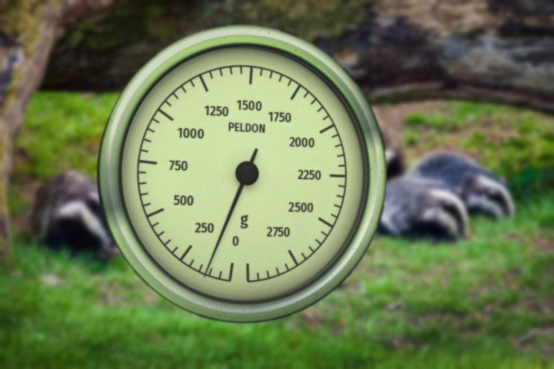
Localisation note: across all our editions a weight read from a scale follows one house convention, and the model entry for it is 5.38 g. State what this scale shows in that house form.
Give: 125 g
